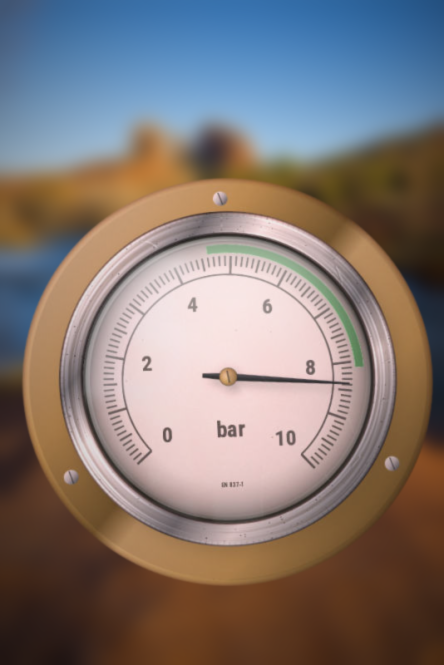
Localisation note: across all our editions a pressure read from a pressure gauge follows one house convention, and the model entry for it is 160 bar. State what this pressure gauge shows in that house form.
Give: 8.4 bar
